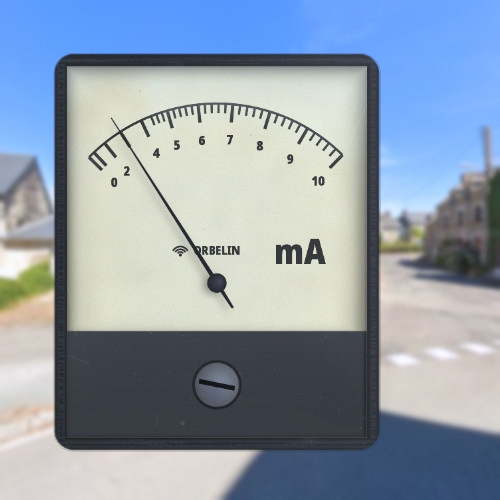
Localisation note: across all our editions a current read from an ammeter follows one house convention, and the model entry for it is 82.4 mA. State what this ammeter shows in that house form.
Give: 3 mA
